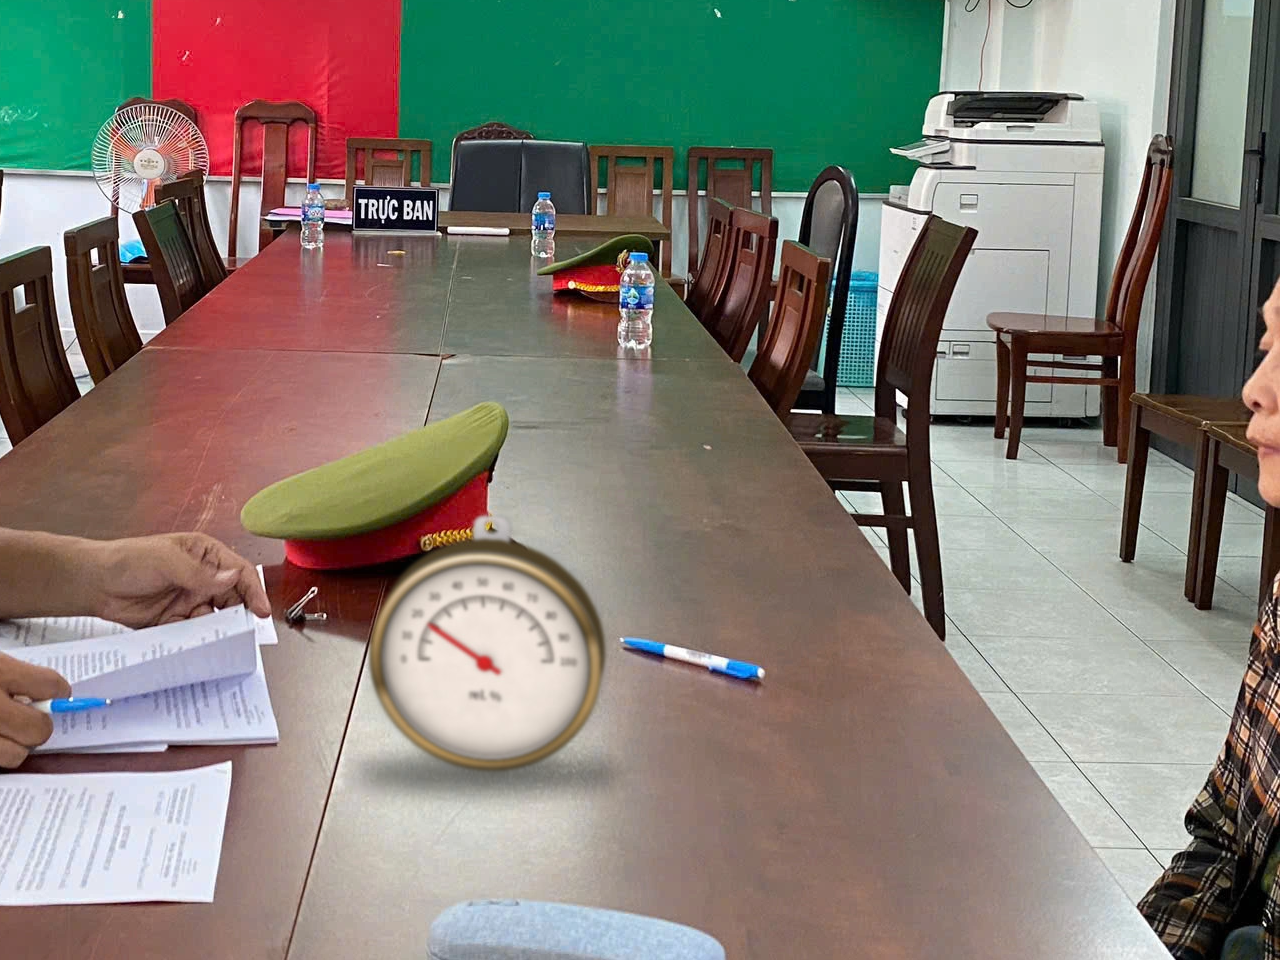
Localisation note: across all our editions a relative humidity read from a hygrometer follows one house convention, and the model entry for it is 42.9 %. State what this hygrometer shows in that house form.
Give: 20 %
